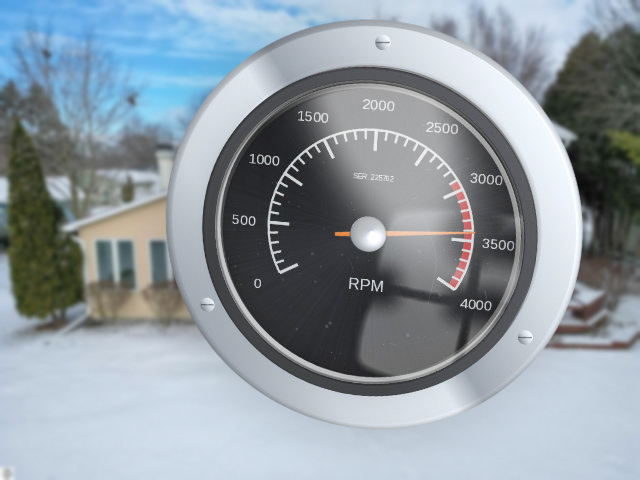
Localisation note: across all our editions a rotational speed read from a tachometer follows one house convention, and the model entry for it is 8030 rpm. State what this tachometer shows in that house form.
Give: 3400 rpm
